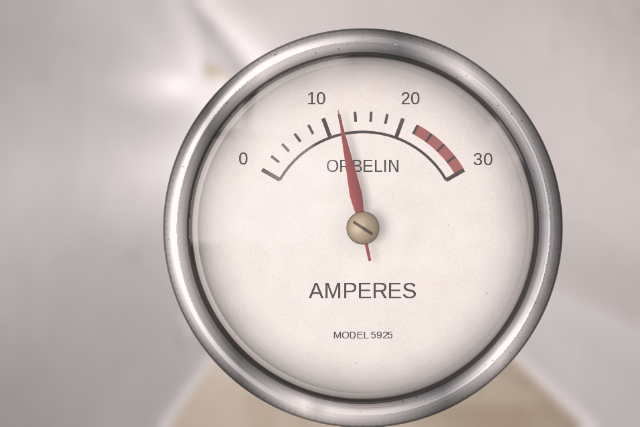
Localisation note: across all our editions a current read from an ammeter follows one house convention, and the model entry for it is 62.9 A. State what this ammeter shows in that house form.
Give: 12 A
